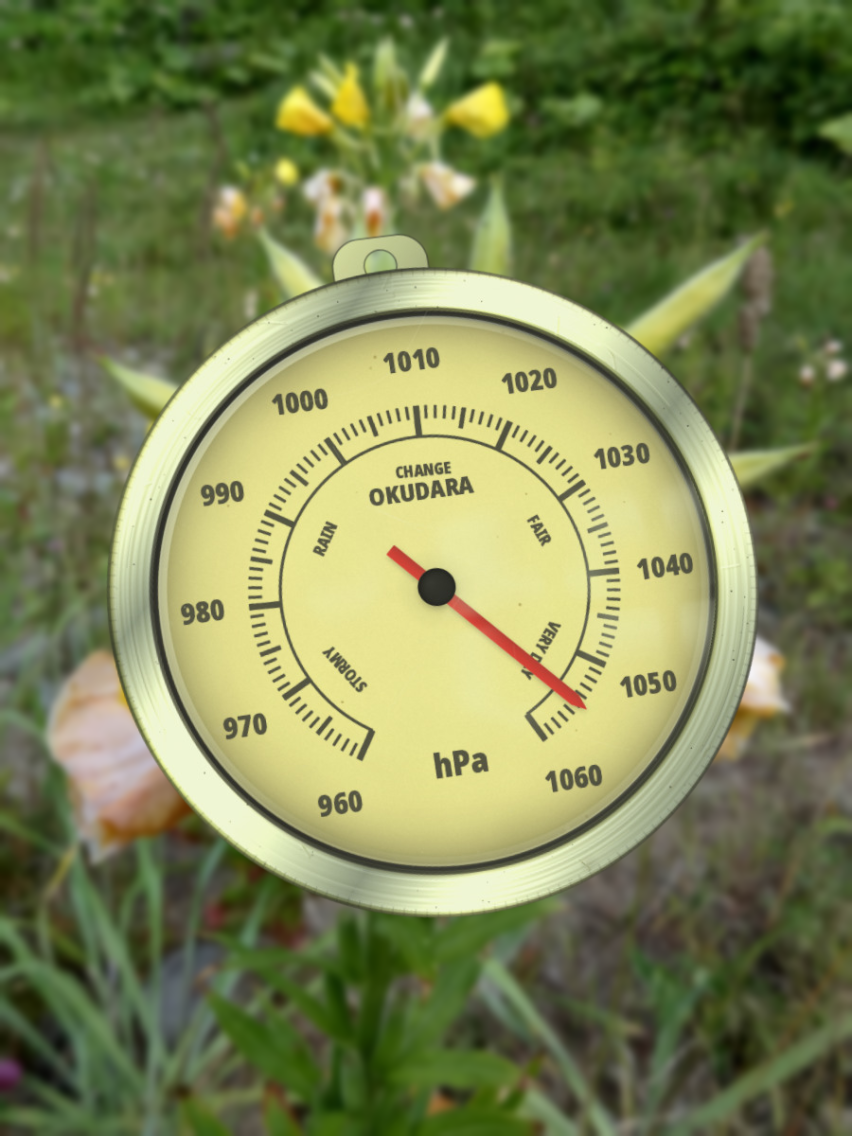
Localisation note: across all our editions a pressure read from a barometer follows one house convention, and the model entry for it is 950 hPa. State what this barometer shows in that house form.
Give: 1055 hPa
